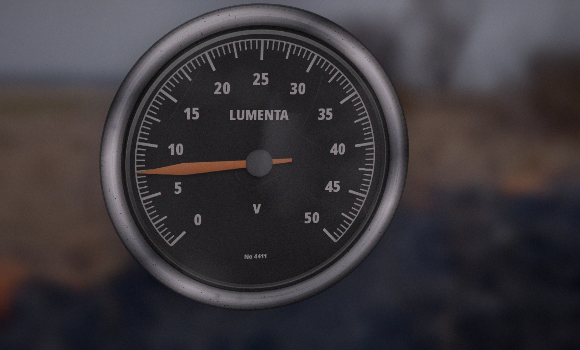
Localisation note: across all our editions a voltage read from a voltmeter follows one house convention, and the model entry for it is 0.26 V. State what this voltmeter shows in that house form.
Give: 7.5 V
